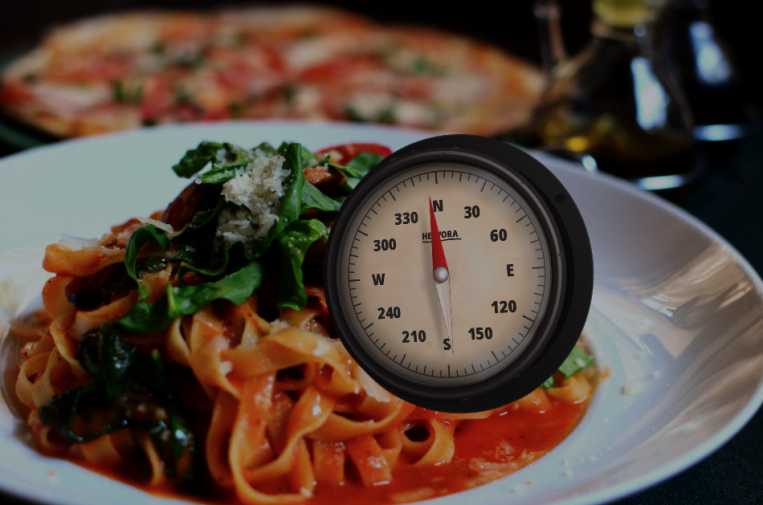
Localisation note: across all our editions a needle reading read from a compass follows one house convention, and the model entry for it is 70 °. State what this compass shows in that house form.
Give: 355 °
